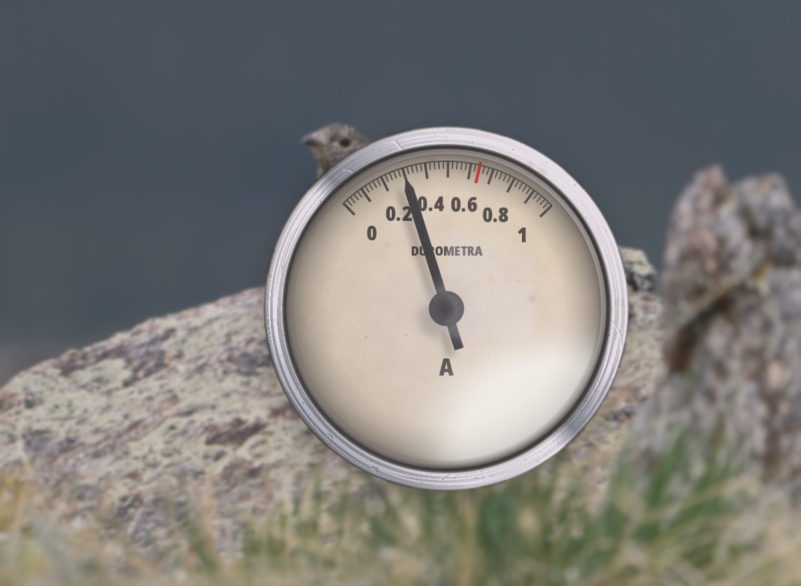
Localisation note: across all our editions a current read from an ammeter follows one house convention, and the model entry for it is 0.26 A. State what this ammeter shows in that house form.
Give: 0.3 A
